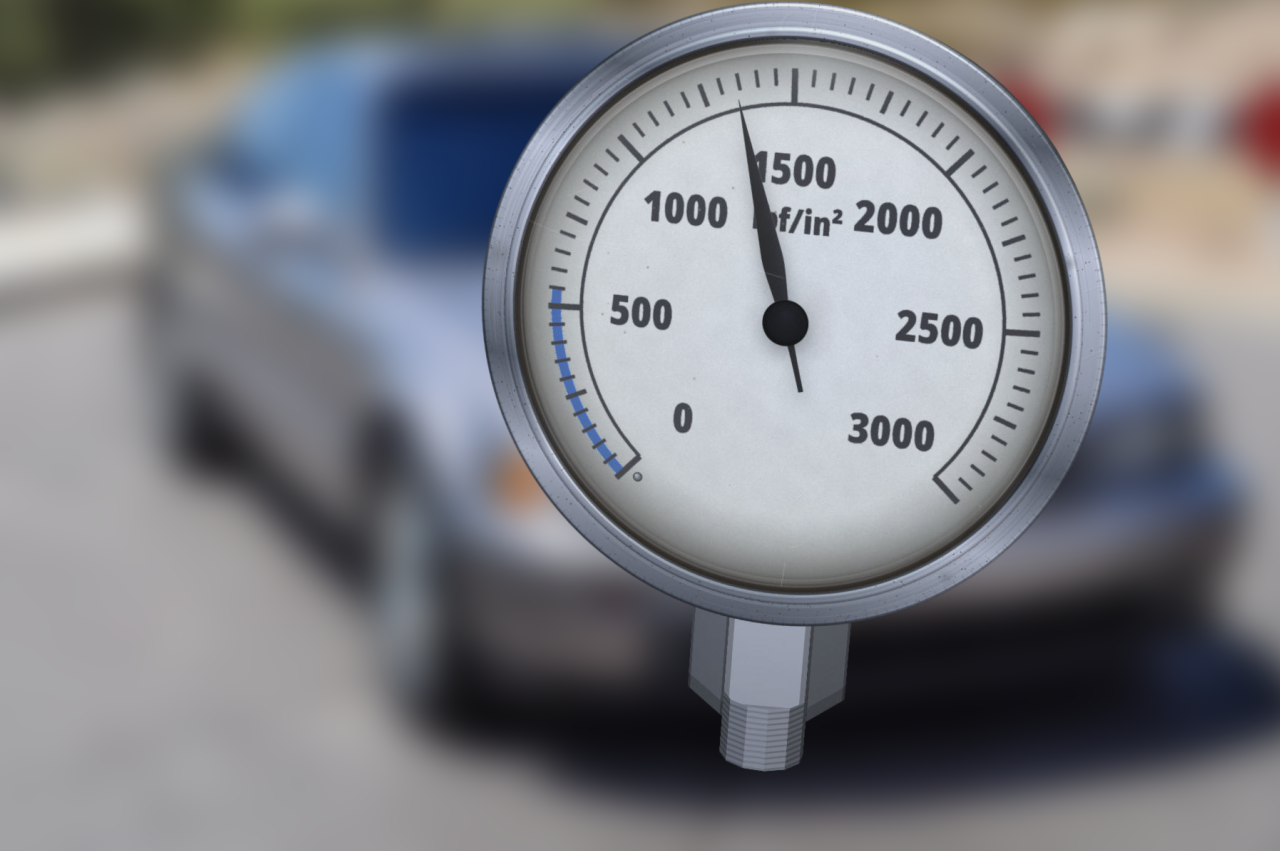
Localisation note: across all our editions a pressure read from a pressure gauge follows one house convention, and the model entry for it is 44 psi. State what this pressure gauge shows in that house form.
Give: 1350 psi
